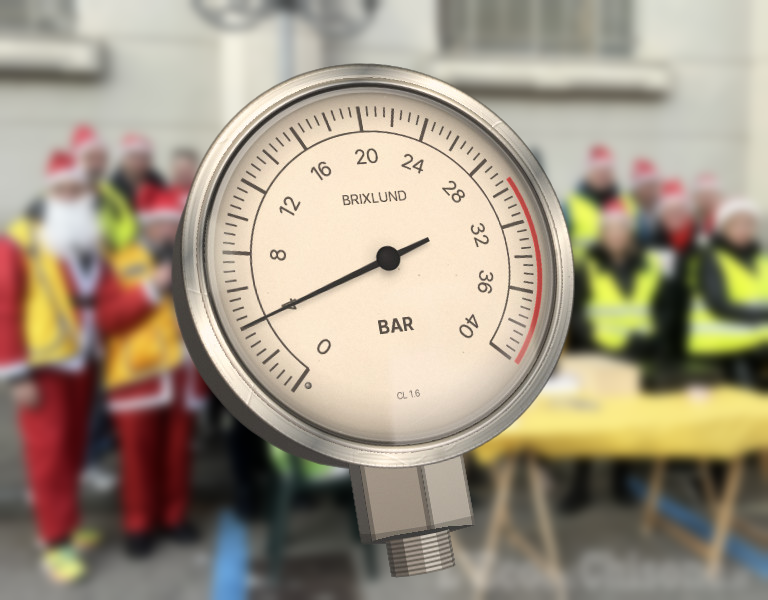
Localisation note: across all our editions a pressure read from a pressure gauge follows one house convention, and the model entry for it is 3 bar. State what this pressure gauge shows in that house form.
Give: 4 bar
